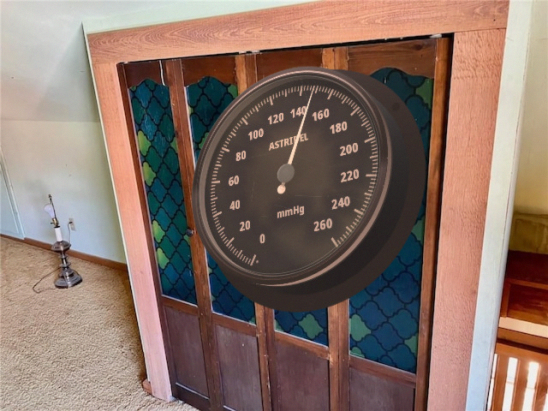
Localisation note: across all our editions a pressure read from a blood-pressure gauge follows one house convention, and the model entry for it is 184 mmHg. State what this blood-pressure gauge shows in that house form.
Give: 150 mmHg
